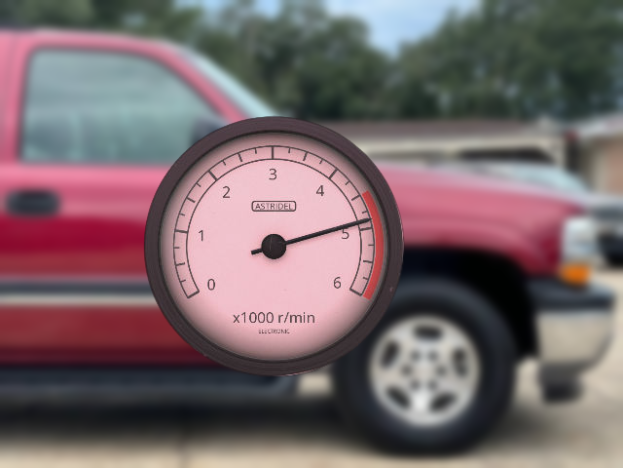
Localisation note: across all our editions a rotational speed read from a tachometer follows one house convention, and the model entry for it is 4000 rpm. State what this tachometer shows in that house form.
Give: 4875 rpm
